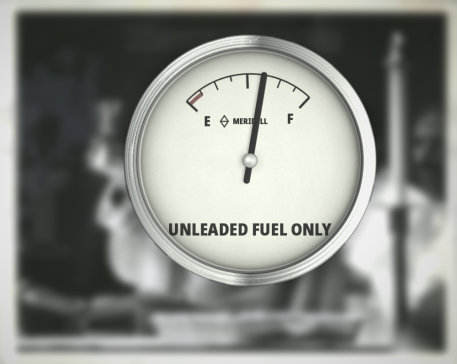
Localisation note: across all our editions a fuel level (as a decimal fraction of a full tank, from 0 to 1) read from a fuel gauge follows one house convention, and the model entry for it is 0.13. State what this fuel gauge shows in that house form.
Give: 0.625
